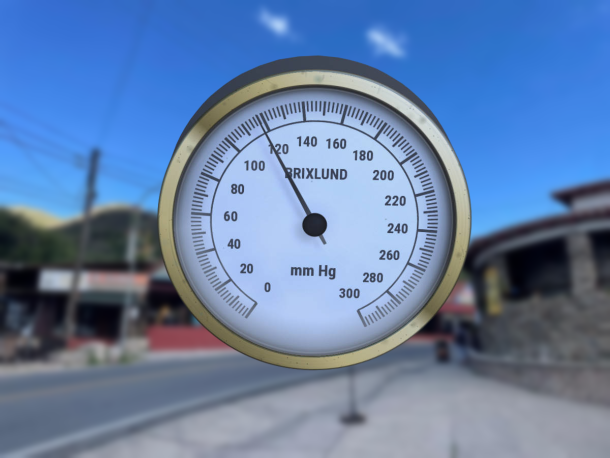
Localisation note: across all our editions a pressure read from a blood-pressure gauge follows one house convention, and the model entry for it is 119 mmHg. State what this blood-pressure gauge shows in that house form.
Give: 118 mmHg
